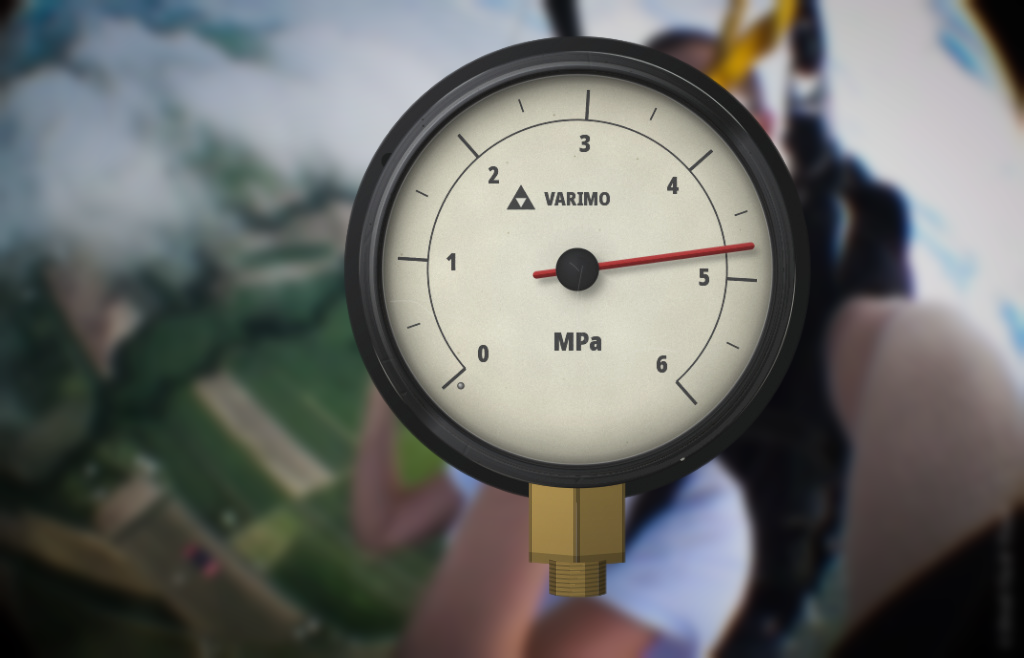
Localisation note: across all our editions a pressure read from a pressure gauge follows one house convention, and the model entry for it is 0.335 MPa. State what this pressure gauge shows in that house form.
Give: 4.75 MPa
